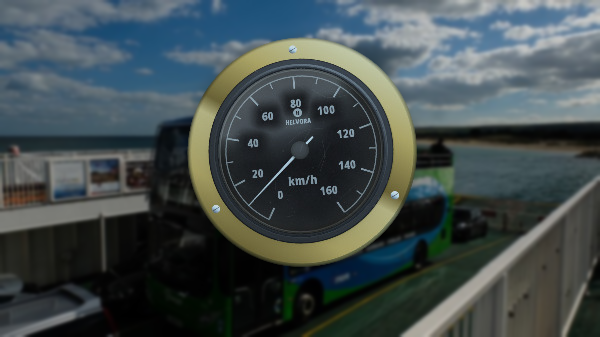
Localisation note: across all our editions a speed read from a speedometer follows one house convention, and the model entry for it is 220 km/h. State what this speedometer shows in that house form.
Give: 10 km/h
